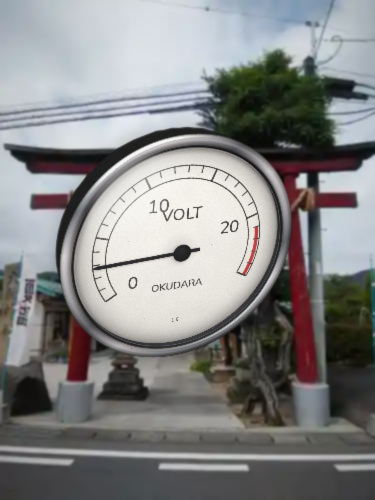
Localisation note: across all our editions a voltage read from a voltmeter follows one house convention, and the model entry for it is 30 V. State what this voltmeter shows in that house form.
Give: 3 V
